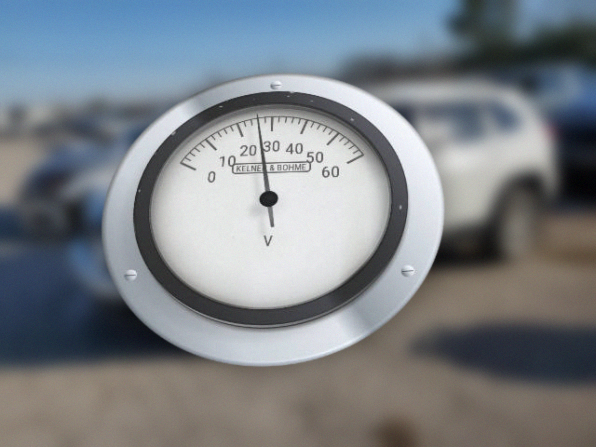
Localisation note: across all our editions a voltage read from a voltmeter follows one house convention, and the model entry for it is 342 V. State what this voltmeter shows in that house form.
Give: 26 V
